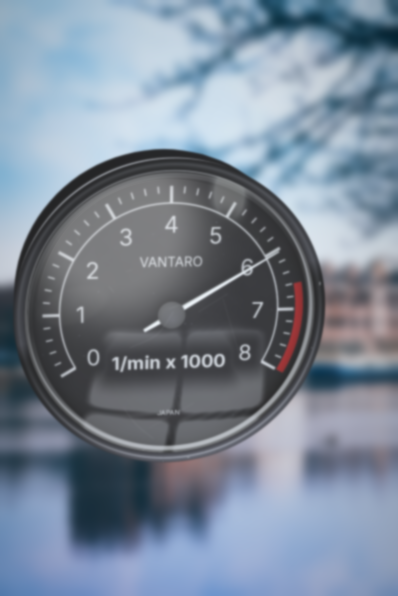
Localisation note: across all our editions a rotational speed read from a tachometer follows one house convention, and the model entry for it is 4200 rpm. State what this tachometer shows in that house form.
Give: 6000 rpm
